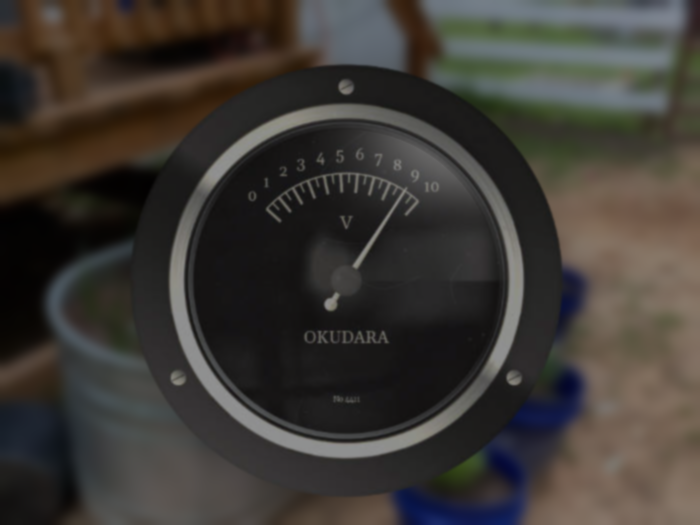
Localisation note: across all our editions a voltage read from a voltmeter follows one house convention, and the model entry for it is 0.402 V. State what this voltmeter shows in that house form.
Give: 9 V
